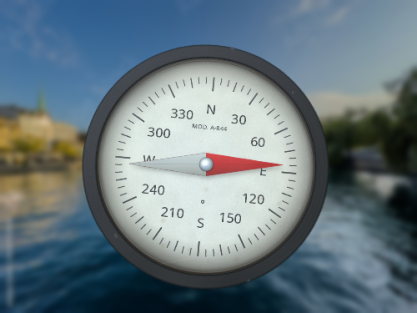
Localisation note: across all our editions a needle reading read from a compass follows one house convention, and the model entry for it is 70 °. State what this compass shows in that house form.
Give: 85 °
